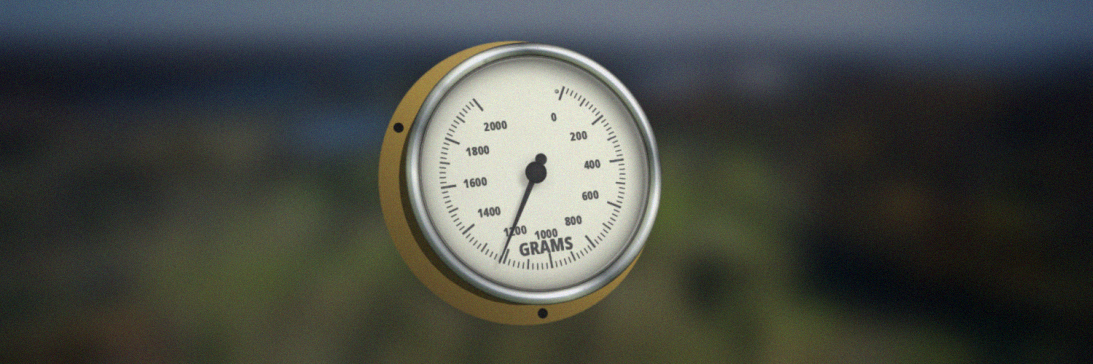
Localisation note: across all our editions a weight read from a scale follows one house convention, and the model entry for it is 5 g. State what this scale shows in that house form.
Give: 1220 g
